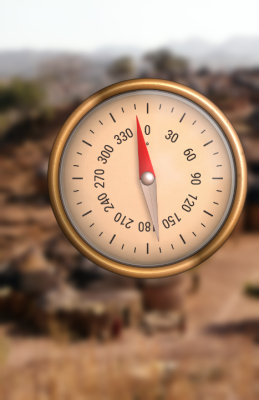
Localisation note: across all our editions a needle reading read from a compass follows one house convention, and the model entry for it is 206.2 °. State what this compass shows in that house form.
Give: 350 °
